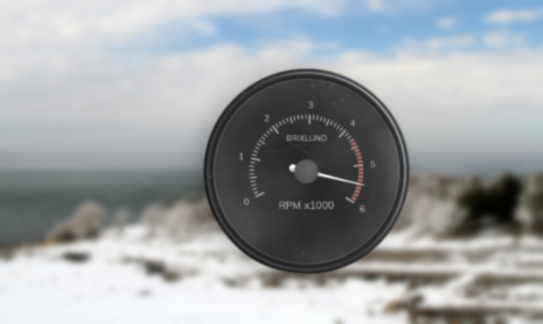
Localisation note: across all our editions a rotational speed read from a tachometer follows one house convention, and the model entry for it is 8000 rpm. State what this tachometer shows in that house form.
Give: 5500 rpm
